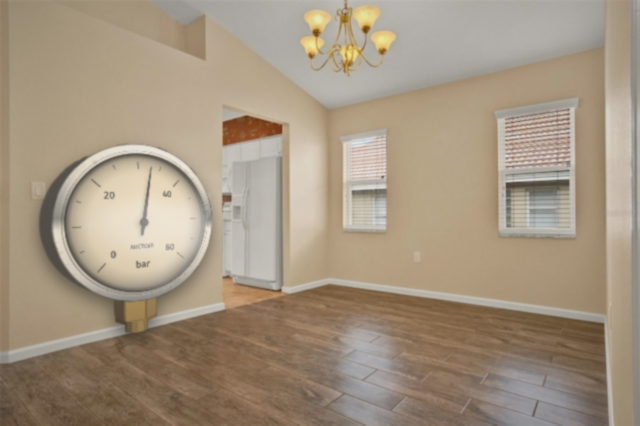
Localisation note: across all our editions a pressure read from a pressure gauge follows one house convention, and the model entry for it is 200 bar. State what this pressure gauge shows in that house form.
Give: 32.5 bar
